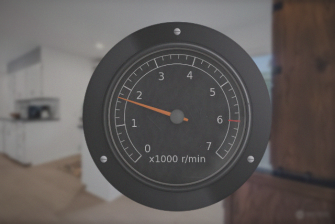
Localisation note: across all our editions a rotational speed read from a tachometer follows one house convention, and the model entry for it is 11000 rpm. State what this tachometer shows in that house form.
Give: 1700 rpm
